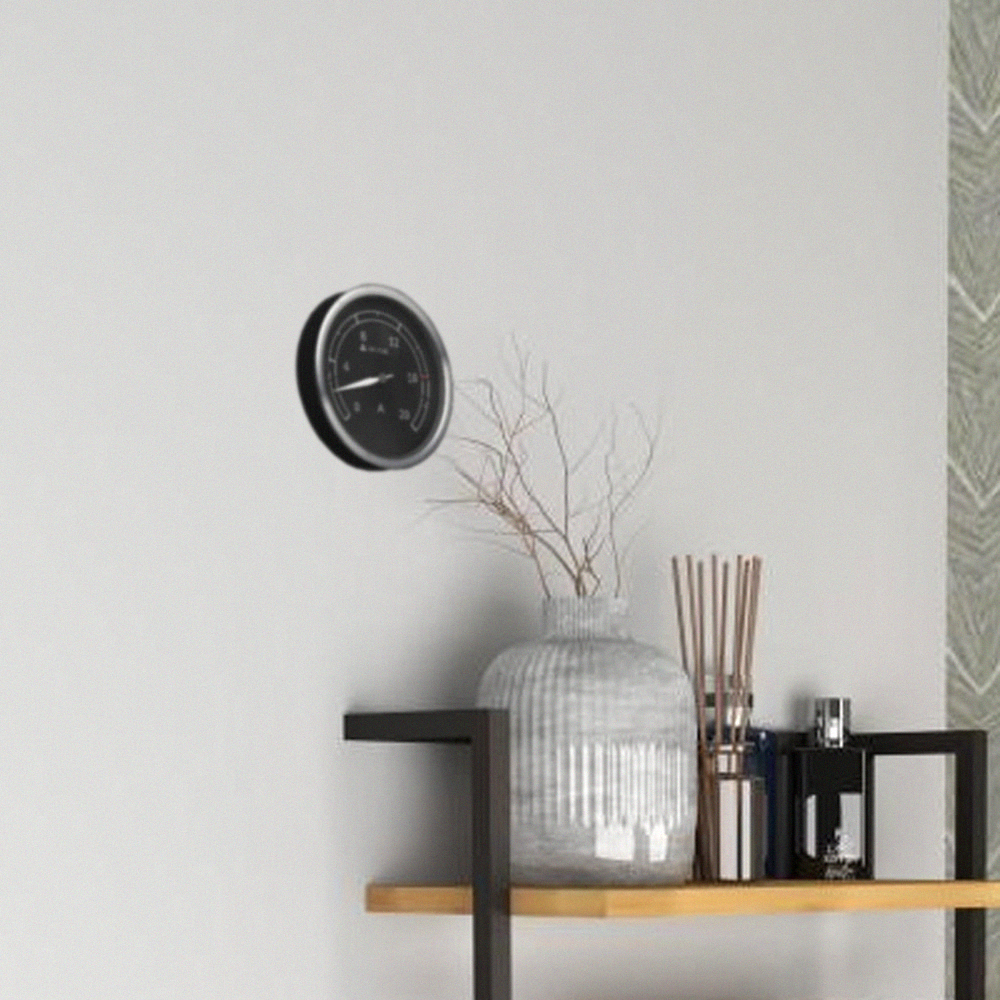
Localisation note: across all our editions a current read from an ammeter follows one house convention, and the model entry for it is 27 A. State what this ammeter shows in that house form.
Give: 2 A
